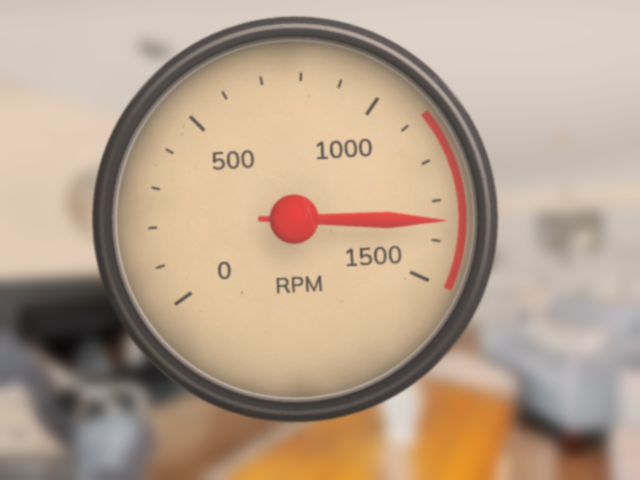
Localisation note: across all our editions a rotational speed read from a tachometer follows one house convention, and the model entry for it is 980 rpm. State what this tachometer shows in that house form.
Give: 1350 rpm
